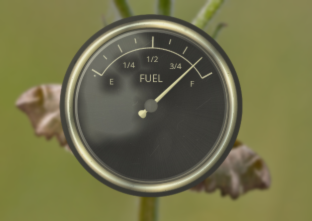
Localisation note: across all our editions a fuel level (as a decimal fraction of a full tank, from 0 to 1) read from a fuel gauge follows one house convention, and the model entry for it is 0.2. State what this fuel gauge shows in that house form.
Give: 0.875
